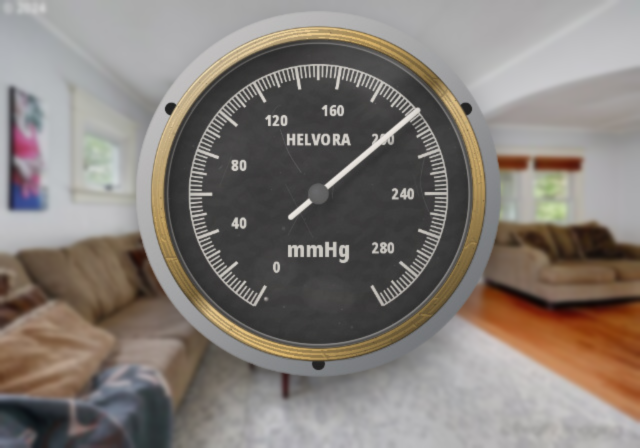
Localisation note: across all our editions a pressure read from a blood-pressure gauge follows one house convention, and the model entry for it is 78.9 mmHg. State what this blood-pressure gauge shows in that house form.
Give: 200 mmHg
